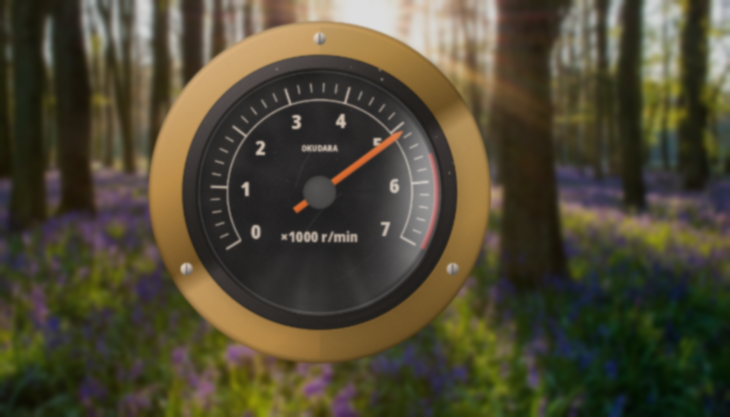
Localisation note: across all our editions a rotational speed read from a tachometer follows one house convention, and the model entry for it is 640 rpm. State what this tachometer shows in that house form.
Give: 5100 rpm
